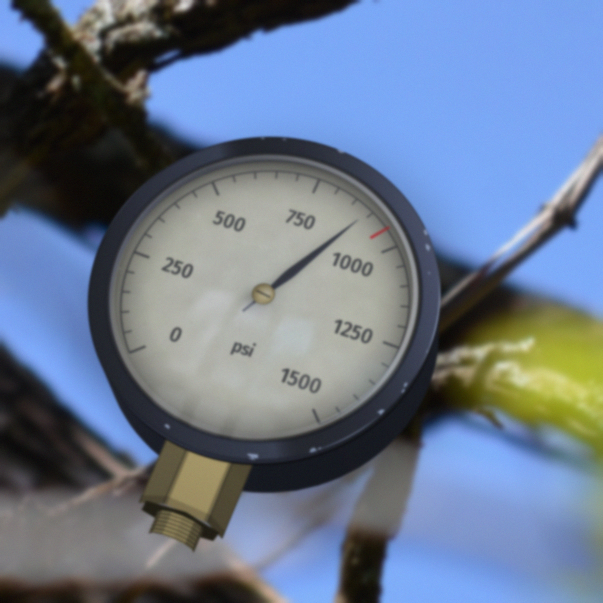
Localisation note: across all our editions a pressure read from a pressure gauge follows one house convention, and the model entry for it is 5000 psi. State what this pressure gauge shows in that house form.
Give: 900 psi
